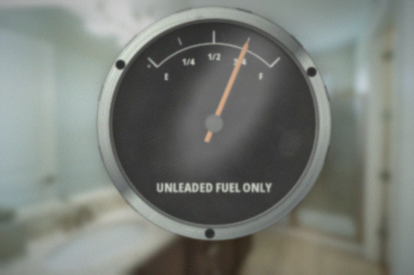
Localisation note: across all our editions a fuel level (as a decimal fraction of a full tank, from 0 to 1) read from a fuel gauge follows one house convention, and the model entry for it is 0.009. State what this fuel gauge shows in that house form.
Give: 0.75
